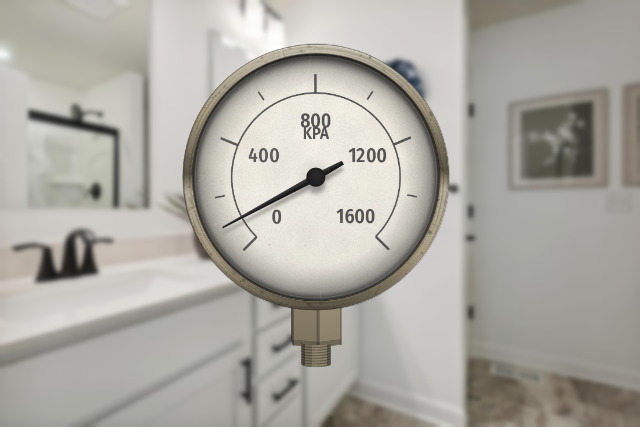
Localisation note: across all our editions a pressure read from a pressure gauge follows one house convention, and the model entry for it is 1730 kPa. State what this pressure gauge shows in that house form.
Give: 100 kPa
